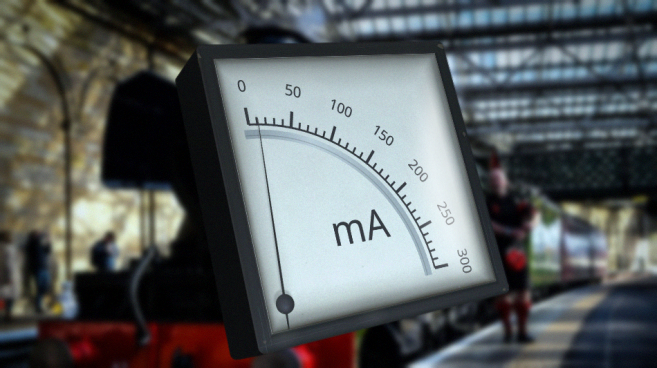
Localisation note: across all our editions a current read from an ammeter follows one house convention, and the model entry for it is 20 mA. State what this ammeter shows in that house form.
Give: 10 mA
